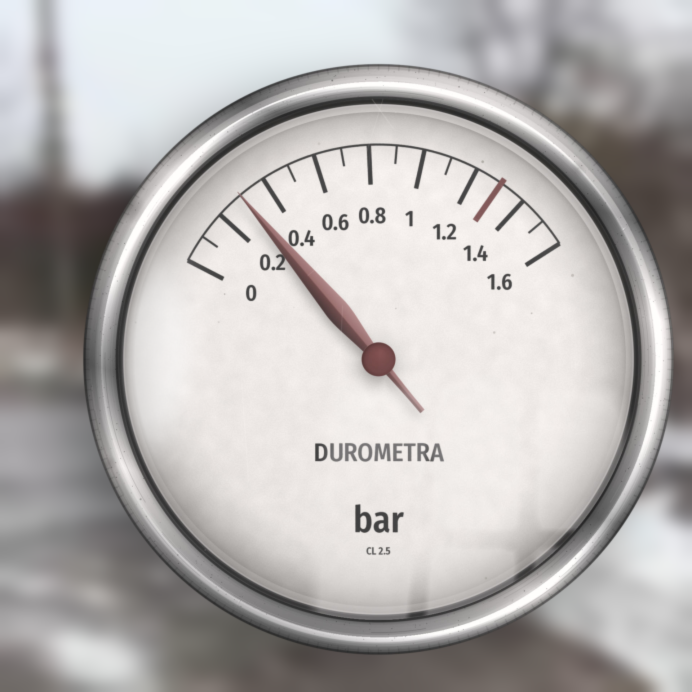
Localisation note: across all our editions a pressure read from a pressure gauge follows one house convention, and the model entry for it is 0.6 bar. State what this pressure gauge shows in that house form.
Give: 0.3 bar
